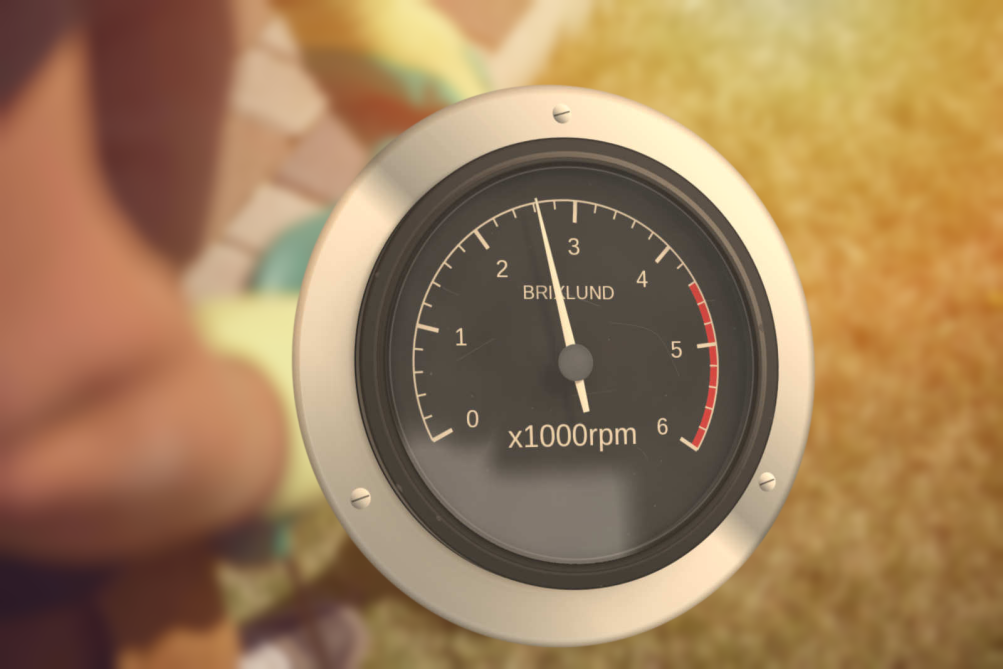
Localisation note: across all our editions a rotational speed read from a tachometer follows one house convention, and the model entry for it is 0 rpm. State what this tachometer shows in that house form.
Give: 2600 rpm
